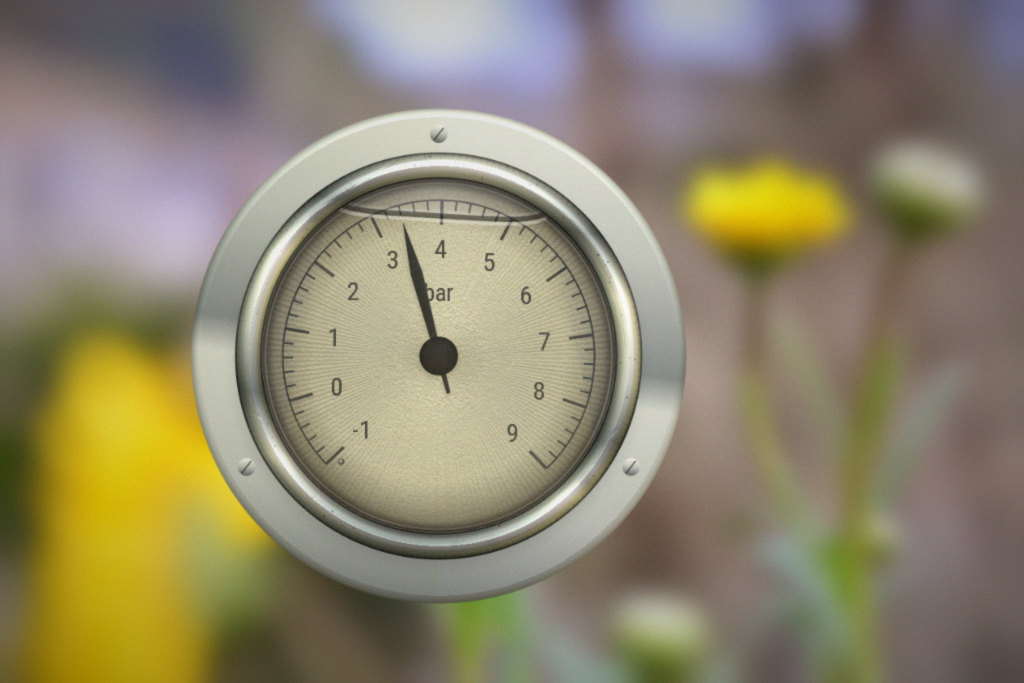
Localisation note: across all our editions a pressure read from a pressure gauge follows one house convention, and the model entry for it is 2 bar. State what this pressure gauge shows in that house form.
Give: 3.4 bar
